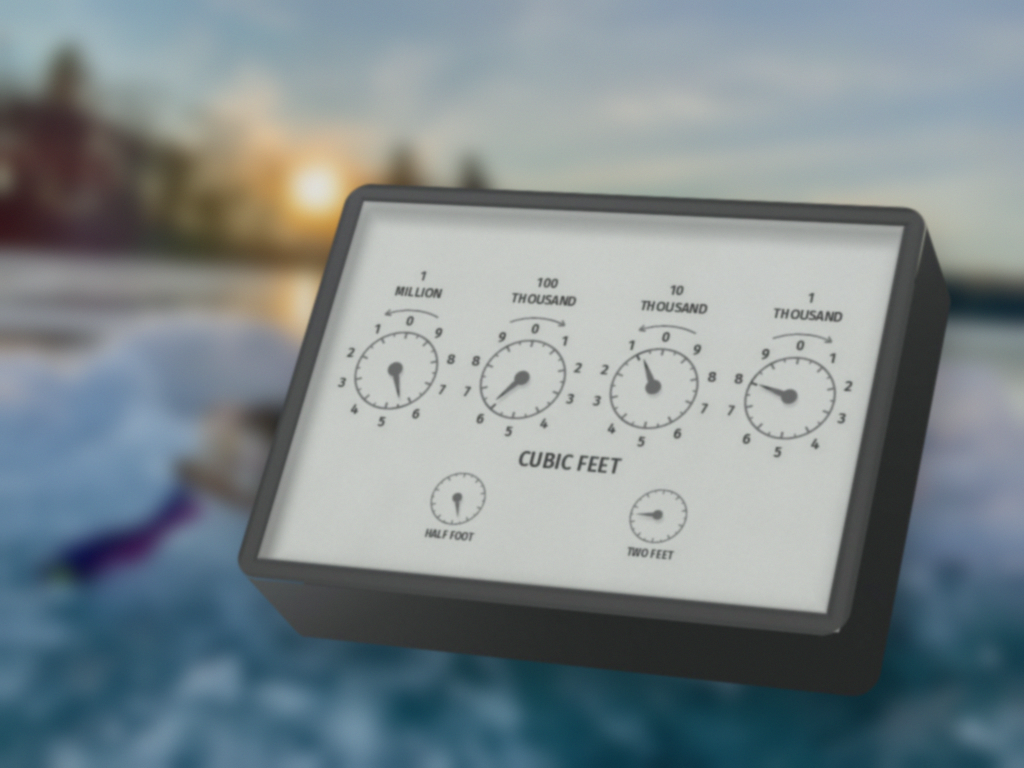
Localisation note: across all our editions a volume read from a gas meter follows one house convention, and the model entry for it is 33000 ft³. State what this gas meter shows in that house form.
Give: 560800 ft³
